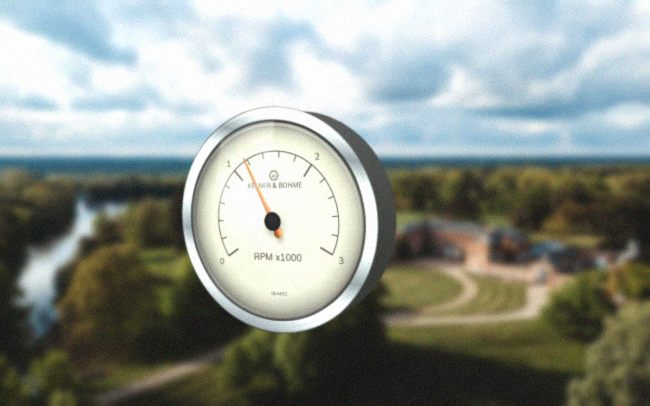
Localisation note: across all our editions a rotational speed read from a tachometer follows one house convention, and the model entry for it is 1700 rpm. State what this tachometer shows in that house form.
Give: 1200 rpm
